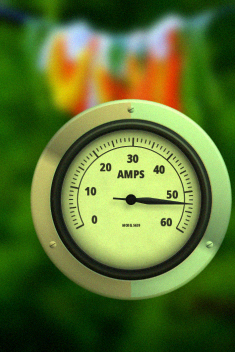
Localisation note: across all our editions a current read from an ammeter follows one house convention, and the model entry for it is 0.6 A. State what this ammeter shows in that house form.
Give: 53 A
